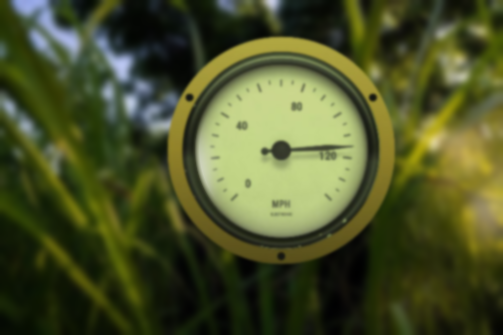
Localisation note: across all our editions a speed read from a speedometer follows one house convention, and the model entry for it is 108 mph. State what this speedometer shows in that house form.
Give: 115 mph
